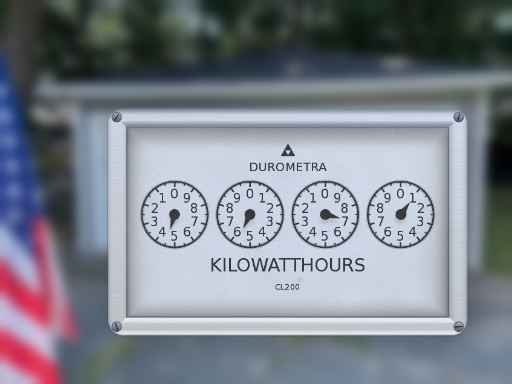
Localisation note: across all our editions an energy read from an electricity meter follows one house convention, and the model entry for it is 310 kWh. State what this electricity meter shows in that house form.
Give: 4571 kWh
